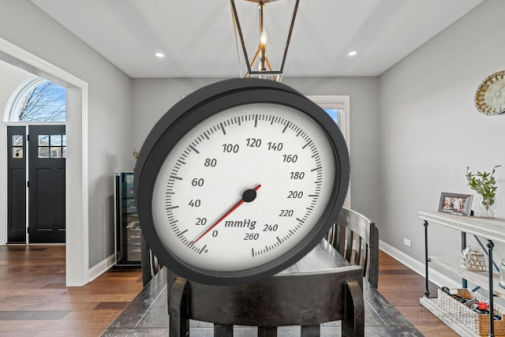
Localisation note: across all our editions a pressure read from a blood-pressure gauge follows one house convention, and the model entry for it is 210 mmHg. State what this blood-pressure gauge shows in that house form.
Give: 10 mmHg
